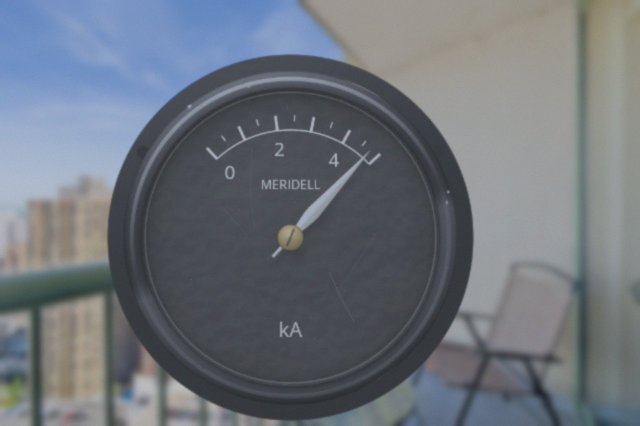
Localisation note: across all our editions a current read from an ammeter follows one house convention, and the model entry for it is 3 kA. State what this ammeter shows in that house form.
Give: 4.75 kA
